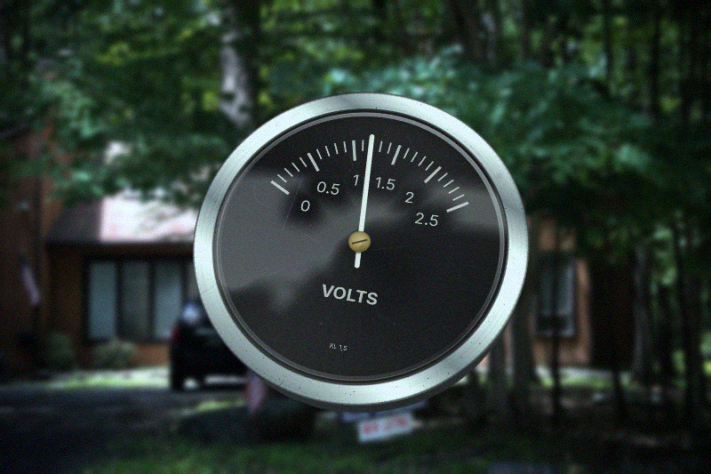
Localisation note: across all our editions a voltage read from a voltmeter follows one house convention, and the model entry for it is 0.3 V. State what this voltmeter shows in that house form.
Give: 1.2 V
